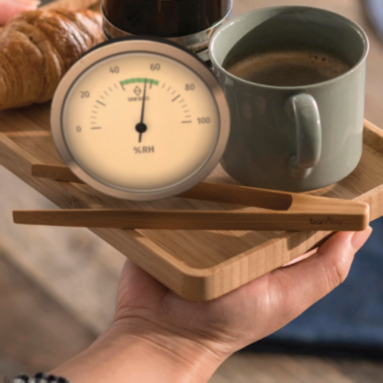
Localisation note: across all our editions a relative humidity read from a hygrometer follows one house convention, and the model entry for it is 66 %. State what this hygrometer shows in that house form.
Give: 56 %
